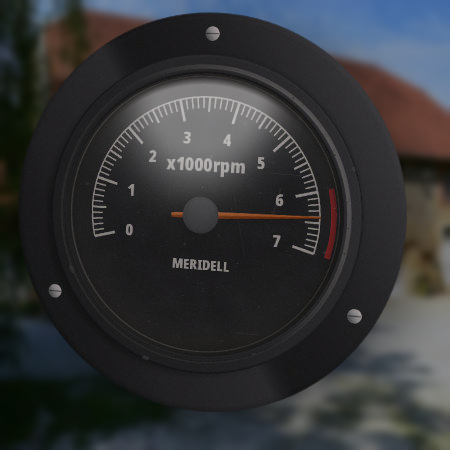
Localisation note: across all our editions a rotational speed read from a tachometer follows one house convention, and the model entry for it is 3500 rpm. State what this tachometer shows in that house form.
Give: 6400 rpm
